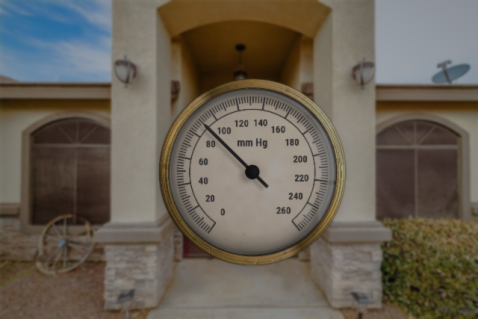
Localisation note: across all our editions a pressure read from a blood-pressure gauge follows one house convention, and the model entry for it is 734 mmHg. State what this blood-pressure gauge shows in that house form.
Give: 90 mmHg
